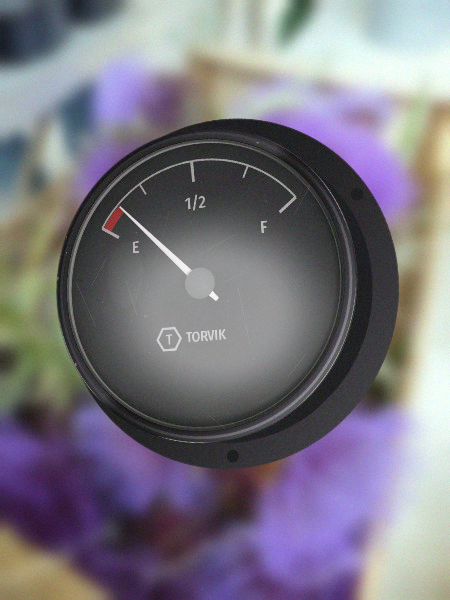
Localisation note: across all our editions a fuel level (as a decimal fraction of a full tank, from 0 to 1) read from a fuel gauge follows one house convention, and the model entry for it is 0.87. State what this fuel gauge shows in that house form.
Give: 0.125
